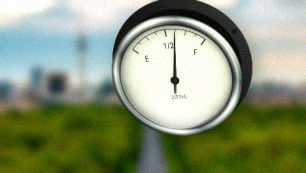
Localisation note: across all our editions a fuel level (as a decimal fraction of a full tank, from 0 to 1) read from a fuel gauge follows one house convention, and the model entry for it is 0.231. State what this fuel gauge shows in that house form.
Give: 0.625
